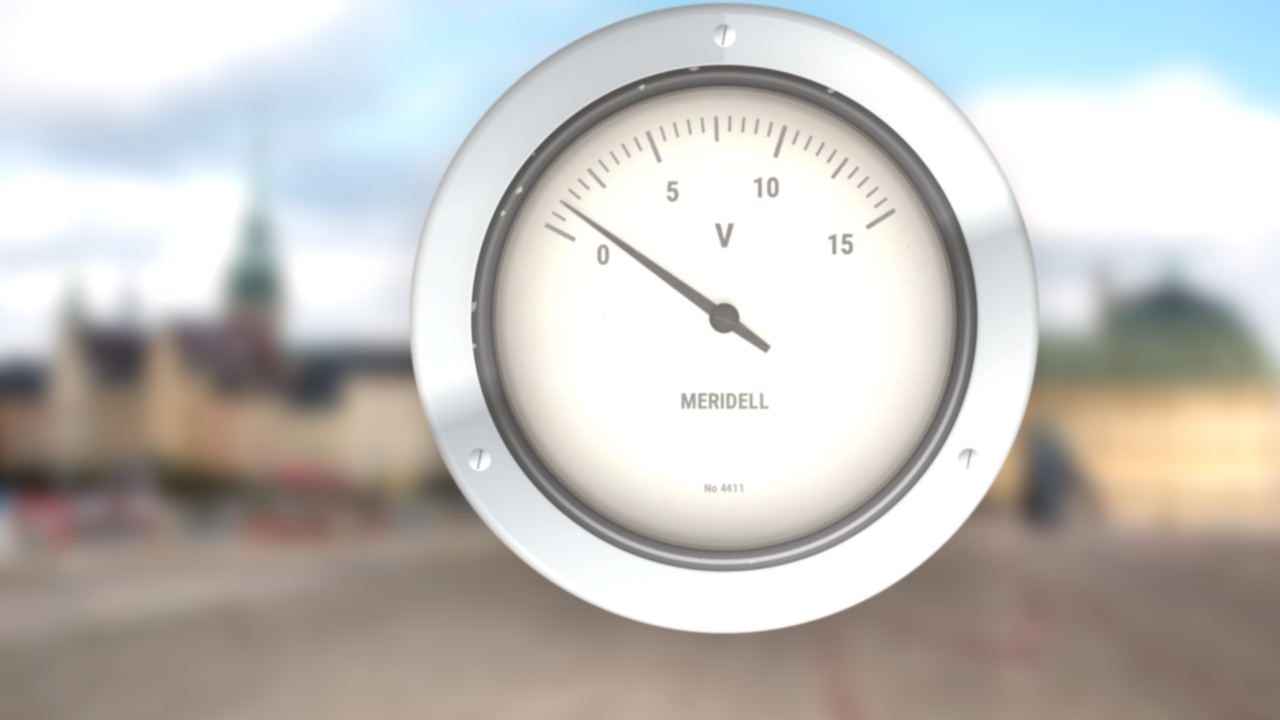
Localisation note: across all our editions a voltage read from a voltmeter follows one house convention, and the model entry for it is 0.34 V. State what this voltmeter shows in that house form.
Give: 1 V
